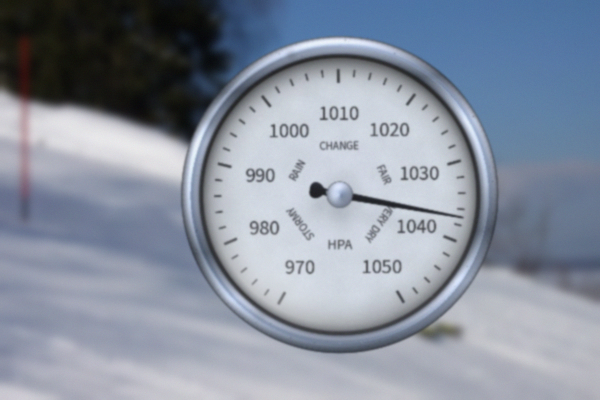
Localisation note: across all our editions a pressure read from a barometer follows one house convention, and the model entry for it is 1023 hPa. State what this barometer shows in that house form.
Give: 1037 hPa
